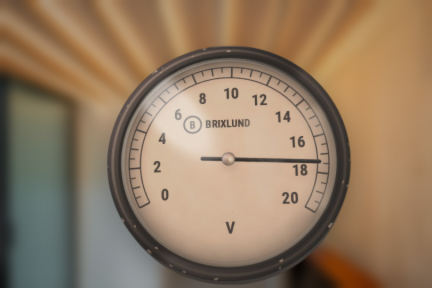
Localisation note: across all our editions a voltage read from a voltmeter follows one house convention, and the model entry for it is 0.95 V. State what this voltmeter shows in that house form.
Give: 17.5 V
